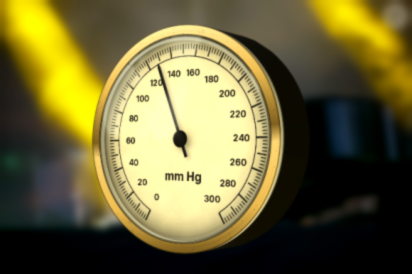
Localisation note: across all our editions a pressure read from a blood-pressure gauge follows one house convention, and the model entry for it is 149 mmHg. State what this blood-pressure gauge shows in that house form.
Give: 130 mmHg
